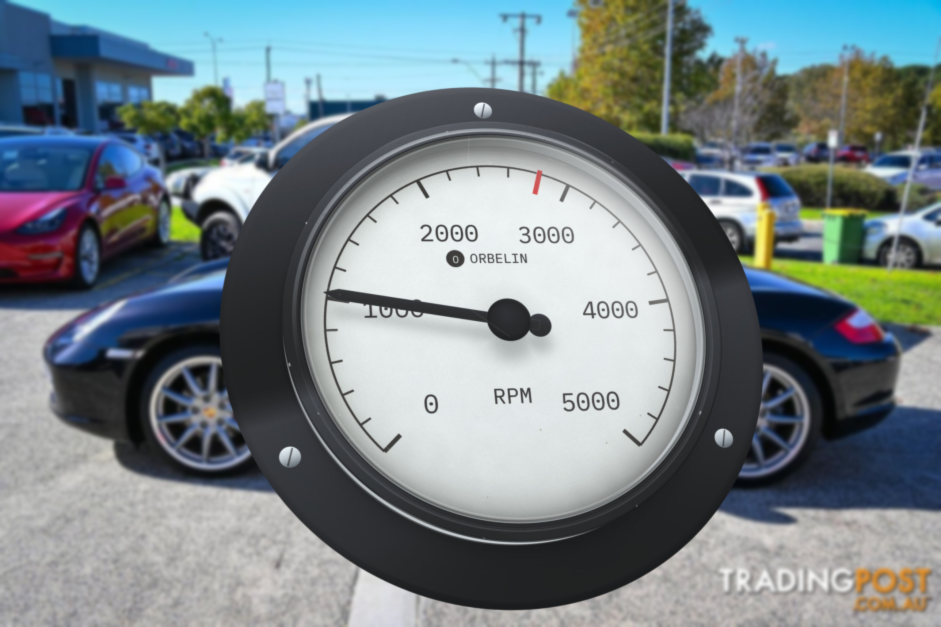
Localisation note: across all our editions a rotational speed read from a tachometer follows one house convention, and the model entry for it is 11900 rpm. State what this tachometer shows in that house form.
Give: 1000 rpm
